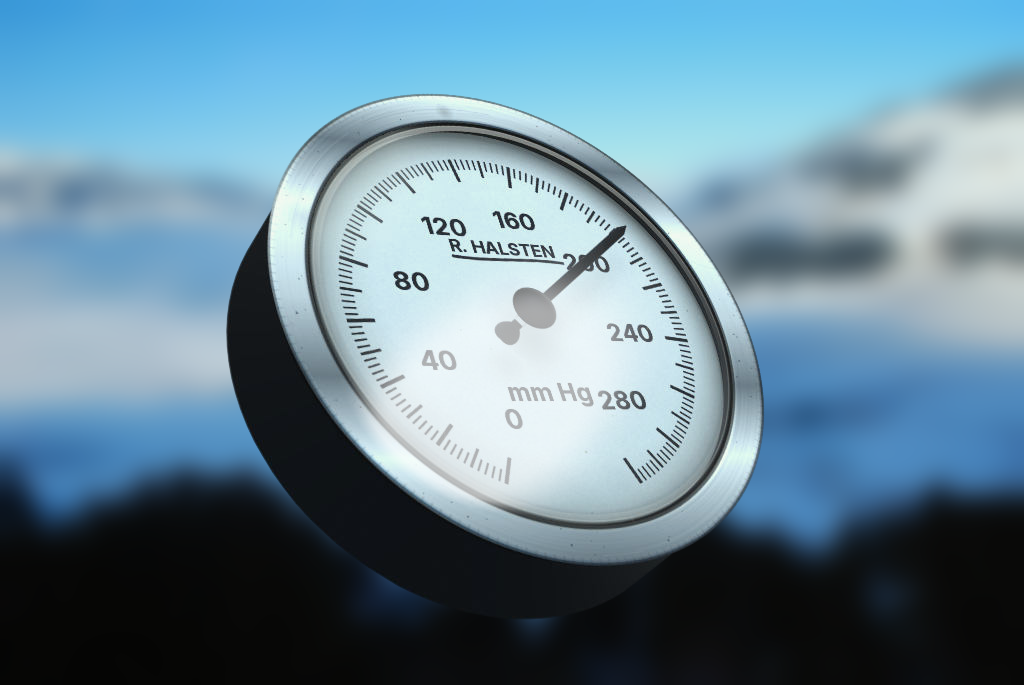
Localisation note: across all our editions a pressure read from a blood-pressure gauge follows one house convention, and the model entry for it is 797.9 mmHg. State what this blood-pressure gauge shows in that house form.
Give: 200 mmHg
